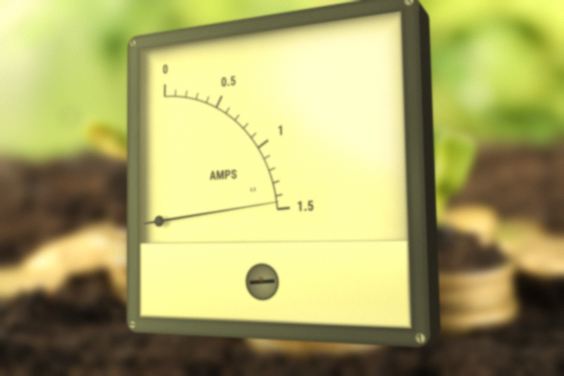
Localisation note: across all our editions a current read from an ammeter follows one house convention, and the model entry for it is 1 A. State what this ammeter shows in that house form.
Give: 1.45 A
